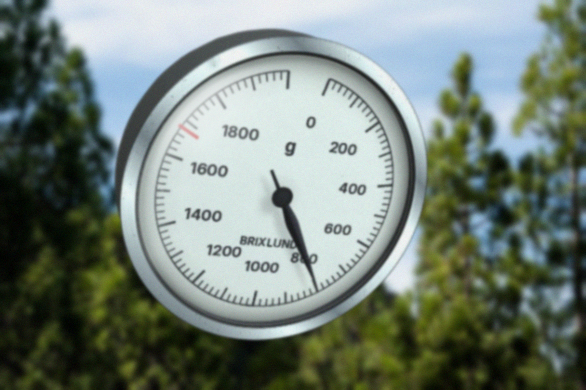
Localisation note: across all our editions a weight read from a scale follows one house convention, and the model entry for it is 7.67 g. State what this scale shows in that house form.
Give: 800 g
